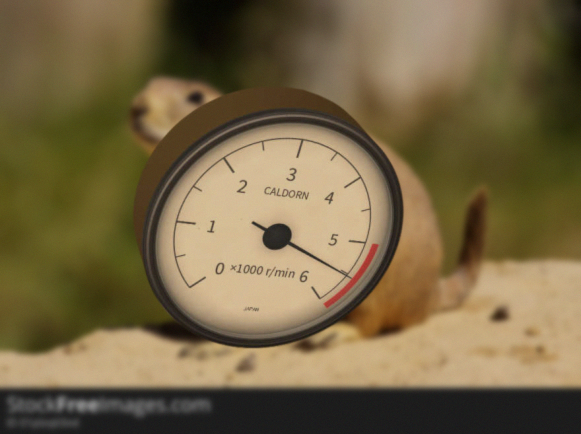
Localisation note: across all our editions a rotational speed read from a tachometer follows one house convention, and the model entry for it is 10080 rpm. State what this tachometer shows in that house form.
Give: 5500 rpm
